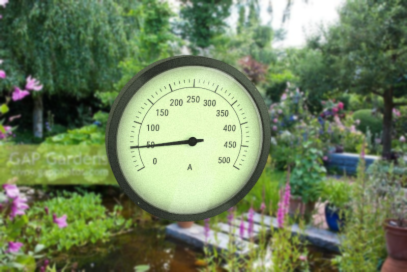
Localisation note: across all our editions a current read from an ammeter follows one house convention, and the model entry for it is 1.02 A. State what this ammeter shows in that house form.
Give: 50 A
